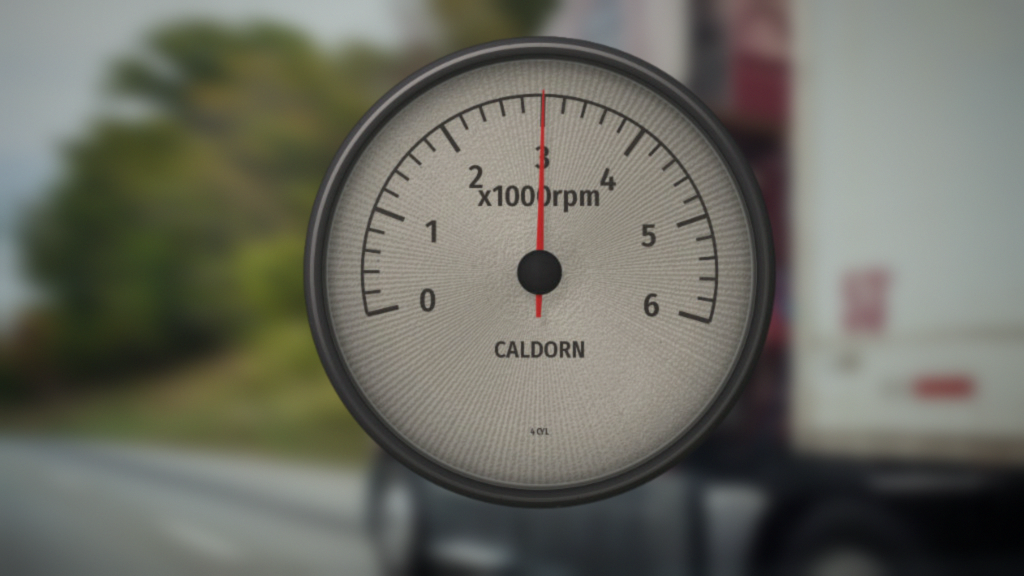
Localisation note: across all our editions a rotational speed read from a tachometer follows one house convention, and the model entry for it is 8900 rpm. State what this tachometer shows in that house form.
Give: 3000 rpm
